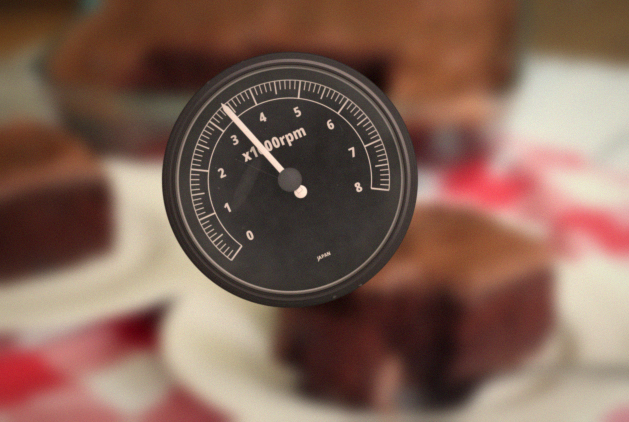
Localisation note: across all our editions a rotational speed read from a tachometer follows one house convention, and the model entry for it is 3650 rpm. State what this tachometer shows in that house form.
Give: 3400 rpm
